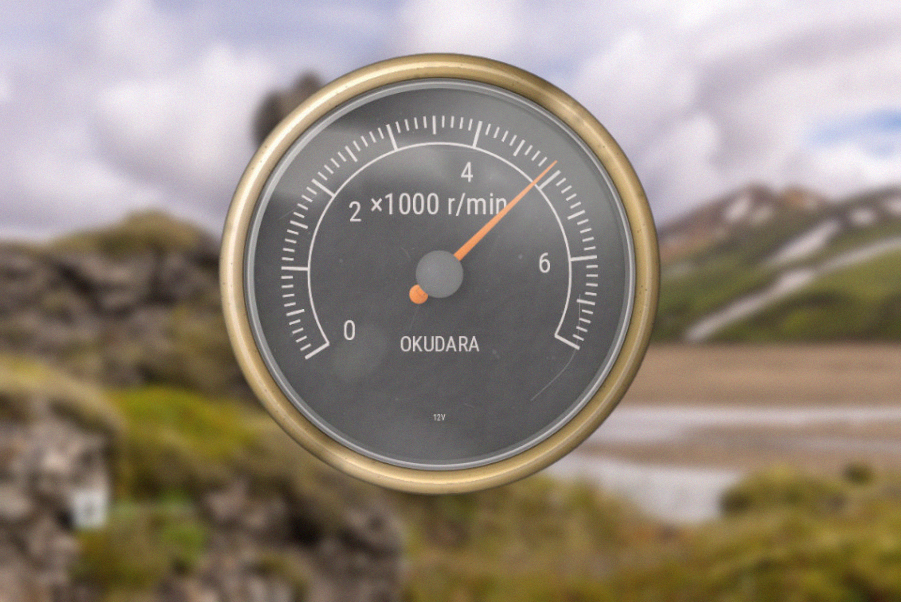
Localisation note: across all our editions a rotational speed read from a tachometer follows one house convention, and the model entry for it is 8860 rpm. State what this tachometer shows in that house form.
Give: 4900 rpm
